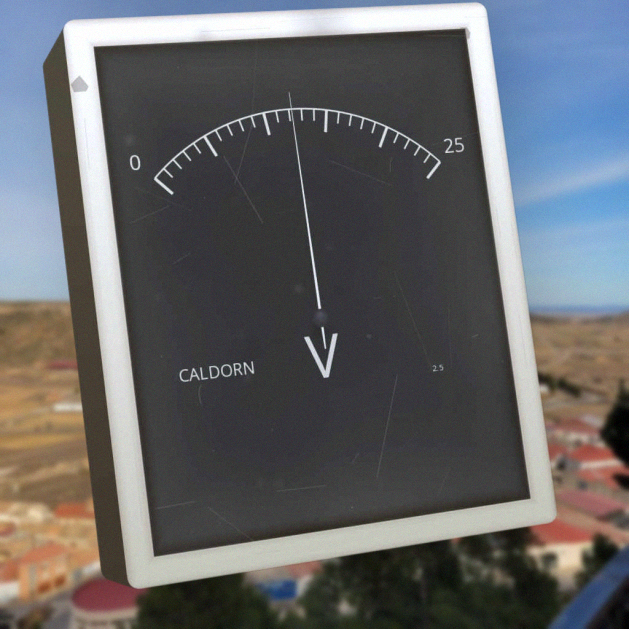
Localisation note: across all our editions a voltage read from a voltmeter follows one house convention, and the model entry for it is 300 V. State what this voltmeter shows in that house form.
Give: 12 V
